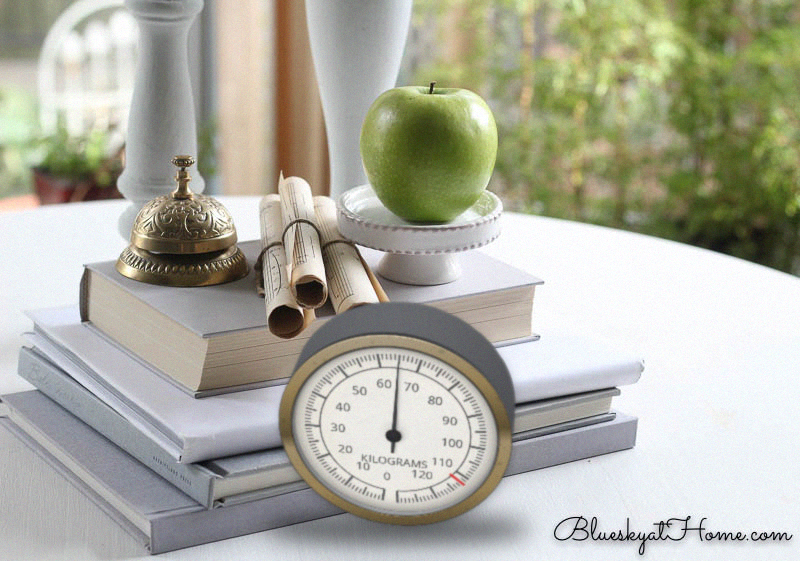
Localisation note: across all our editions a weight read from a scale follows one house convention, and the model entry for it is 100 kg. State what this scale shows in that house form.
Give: 65 kg
